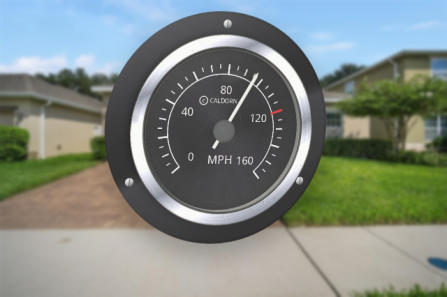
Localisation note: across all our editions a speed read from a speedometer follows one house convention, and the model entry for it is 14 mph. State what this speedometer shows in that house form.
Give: 95 mph
